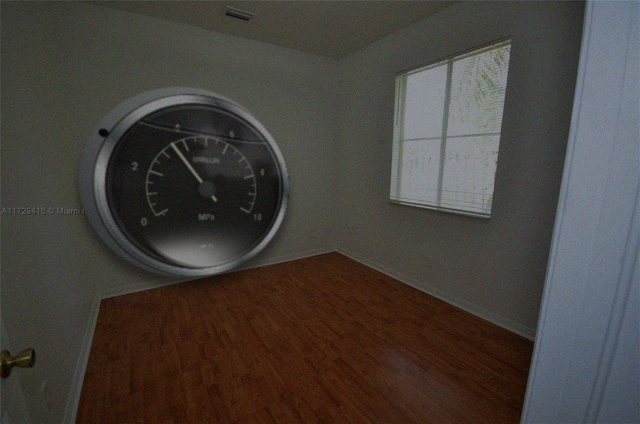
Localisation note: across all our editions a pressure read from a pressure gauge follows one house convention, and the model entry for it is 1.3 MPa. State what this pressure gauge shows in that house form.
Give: 3.5 MPa
